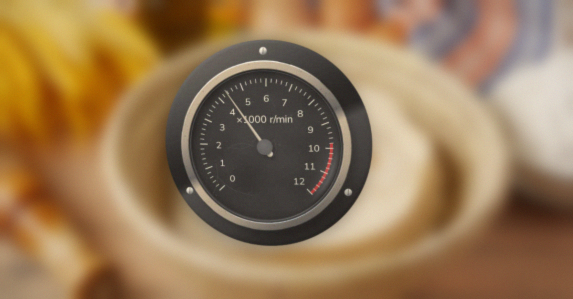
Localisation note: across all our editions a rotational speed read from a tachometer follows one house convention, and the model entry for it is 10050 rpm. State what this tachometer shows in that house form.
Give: 4400 rpm
